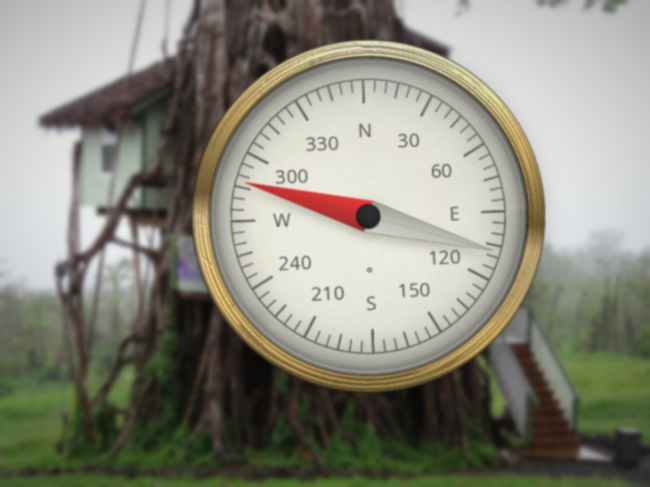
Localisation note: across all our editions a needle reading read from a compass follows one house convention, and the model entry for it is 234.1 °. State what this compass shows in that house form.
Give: 287.5 °
